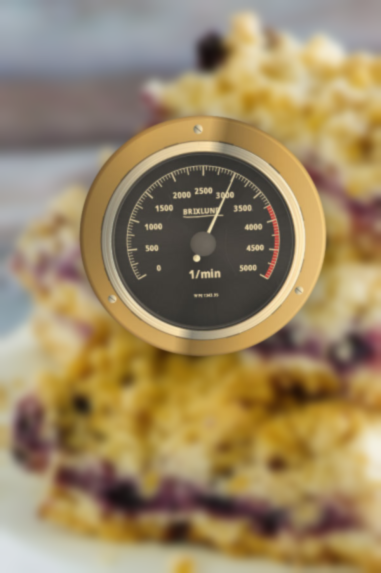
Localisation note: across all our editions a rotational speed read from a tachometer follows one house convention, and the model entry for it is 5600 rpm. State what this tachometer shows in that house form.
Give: 3000 rpm
